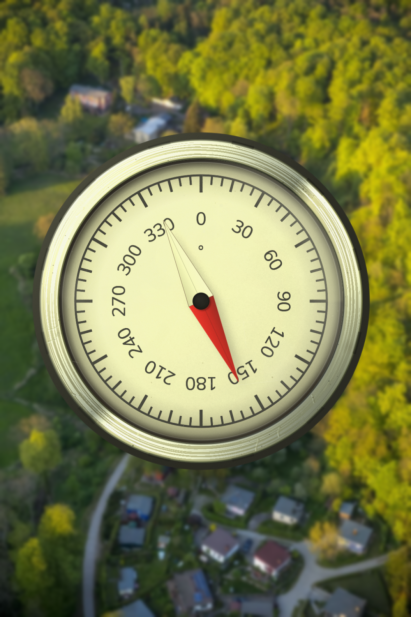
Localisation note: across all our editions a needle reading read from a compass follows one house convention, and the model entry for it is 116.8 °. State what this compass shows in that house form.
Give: 155 °
